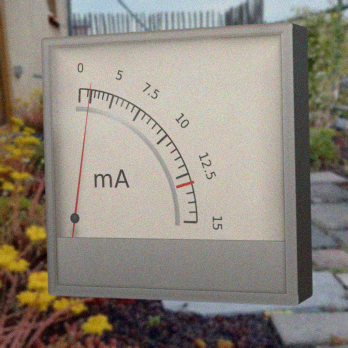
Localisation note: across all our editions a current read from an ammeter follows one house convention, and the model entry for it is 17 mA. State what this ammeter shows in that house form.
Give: 2.5 mA
